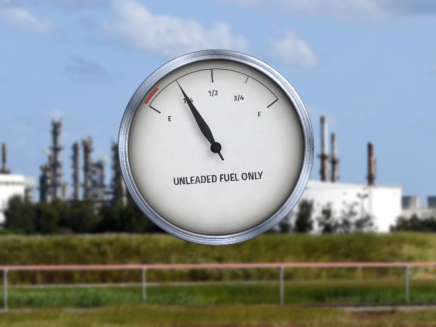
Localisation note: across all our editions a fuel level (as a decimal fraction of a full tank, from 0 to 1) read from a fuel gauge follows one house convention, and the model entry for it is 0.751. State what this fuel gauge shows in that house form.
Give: 0.25
